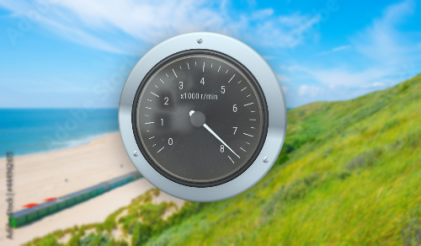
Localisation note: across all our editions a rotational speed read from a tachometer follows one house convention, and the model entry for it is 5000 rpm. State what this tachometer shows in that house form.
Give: 7750 rpm
